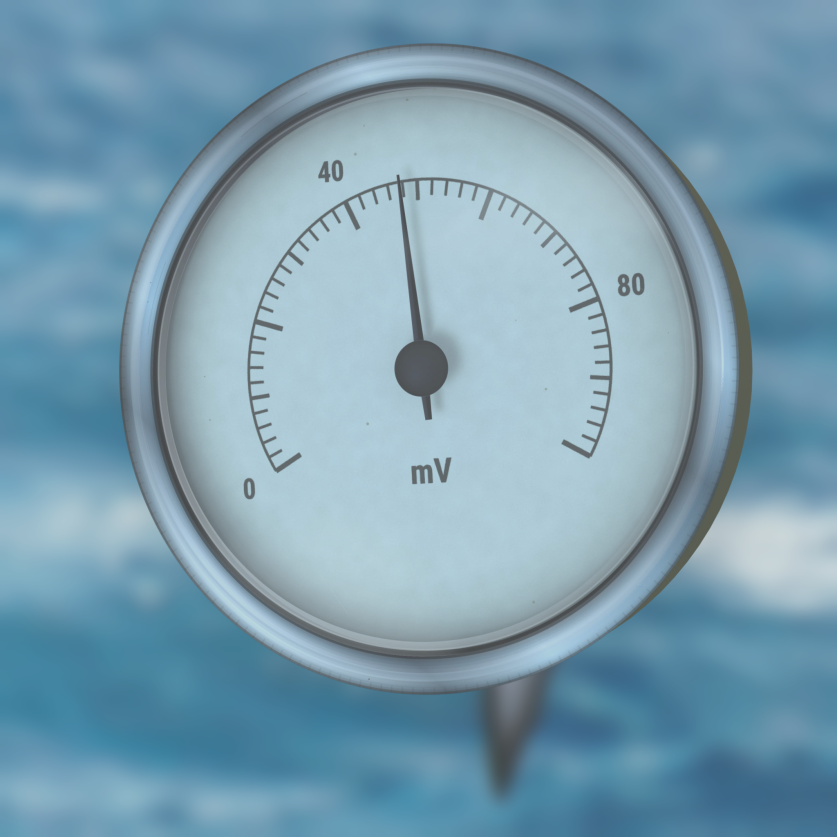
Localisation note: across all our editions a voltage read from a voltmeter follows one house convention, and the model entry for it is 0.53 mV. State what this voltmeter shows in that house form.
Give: 48 mV
